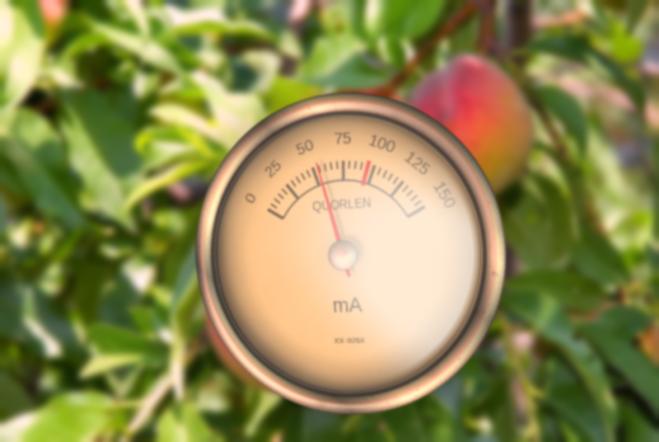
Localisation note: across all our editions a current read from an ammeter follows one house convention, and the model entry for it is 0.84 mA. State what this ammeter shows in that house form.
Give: 55 mA
